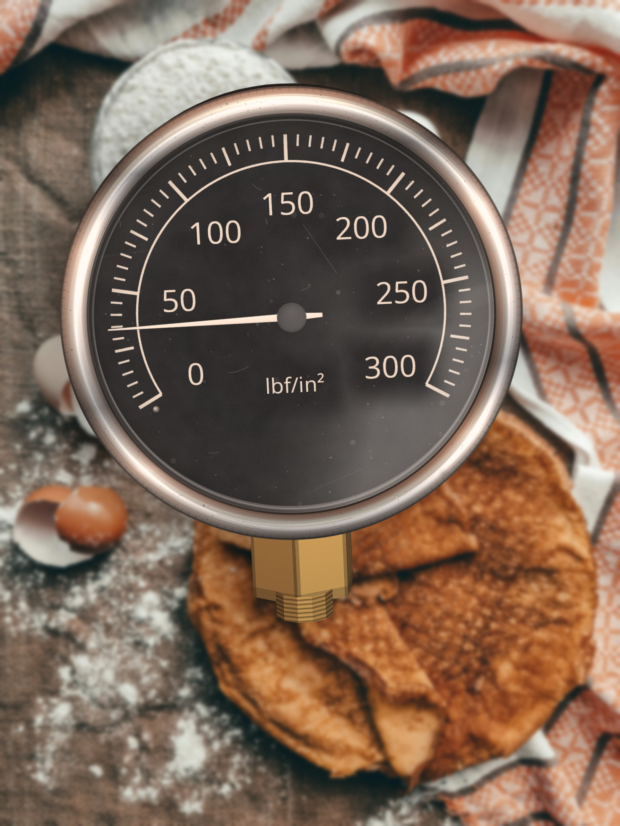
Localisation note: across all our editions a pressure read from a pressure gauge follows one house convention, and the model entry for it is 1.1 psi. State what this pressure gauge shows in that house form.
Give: 35 psi
